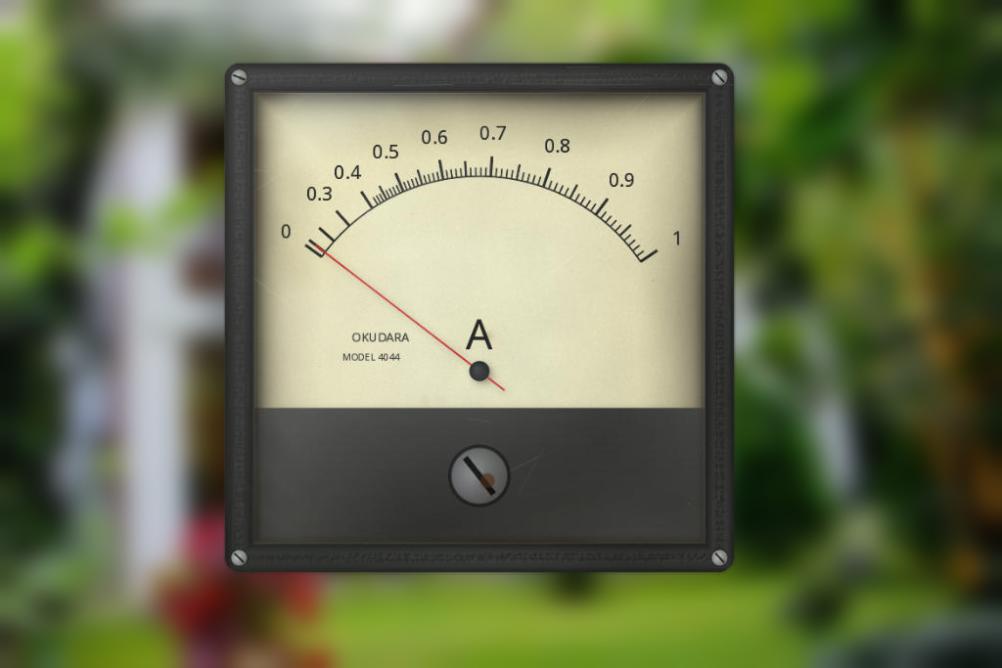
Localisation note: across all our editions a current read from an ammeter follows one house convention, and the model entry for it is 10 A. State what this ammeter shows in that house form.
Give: 0.1 A
